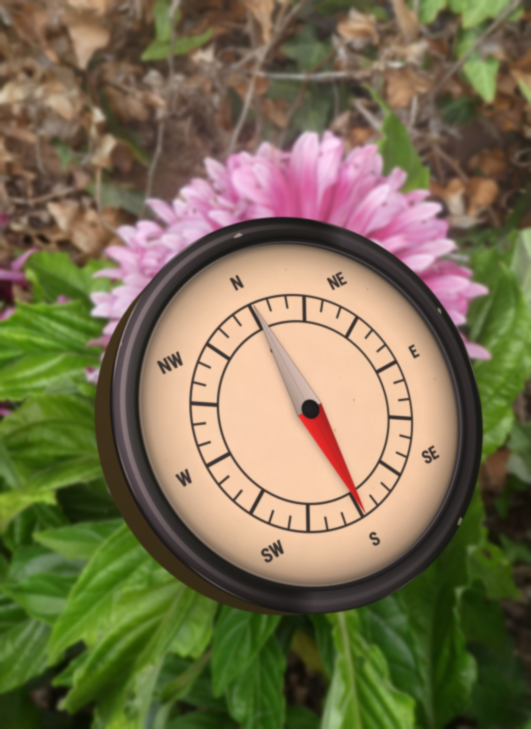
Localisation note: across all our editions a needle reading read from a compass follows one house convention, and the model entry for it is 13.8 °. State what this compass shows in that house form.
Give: 180 °
